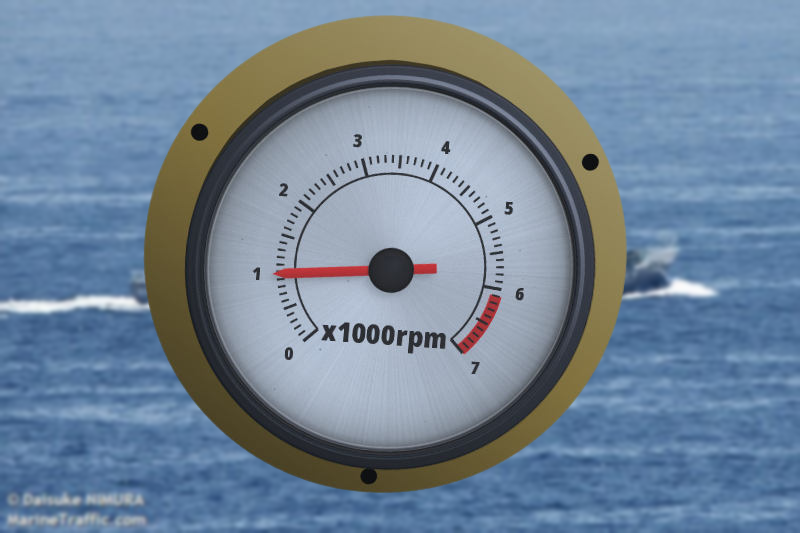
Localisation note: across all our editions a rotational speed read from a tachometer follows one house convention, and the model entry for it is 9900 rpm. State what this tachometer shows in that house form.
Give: 1000 rpm
